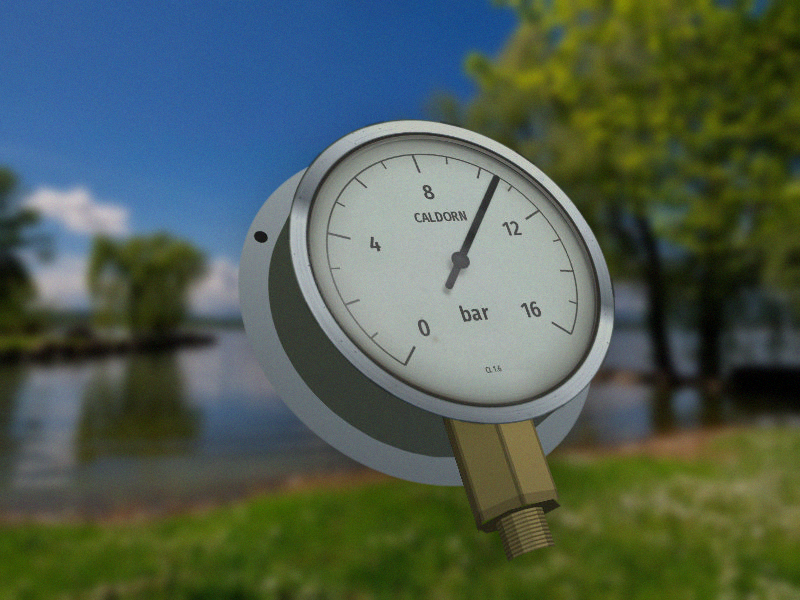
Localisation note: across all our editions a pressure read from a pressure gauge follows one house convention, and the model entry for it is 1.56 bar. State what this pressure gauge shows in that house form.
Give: 10.5 bar
